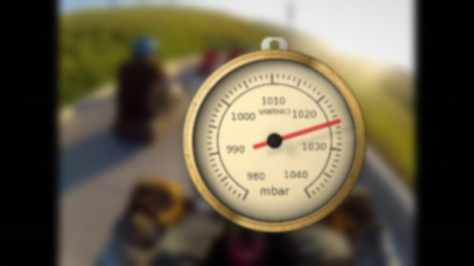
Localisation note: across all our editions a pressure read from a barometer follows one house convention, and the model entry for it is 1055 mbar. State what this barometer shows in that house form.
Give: 1025 mbar
